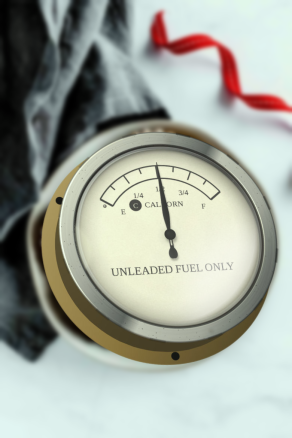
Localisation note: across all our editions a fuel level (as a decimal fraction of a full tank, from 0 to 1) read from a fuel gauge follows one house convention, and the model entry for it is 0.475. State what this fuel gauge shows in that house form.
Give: 0.5
